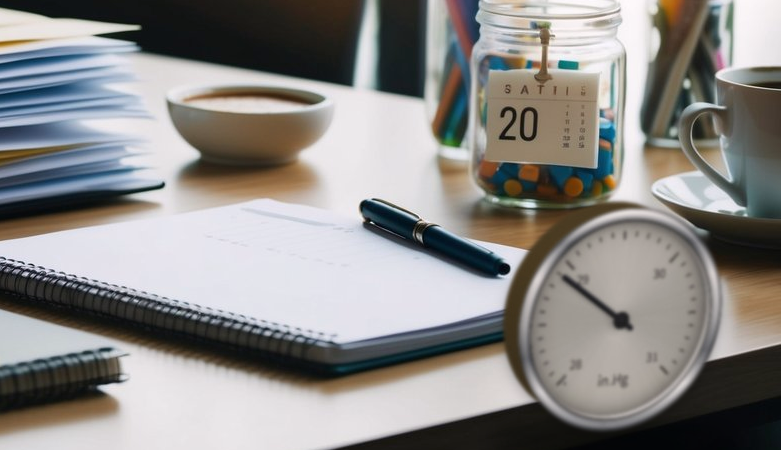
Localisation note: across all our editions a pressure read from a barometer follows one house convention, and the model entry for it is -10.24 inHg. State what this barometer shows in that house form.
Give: 28.9 inHg
